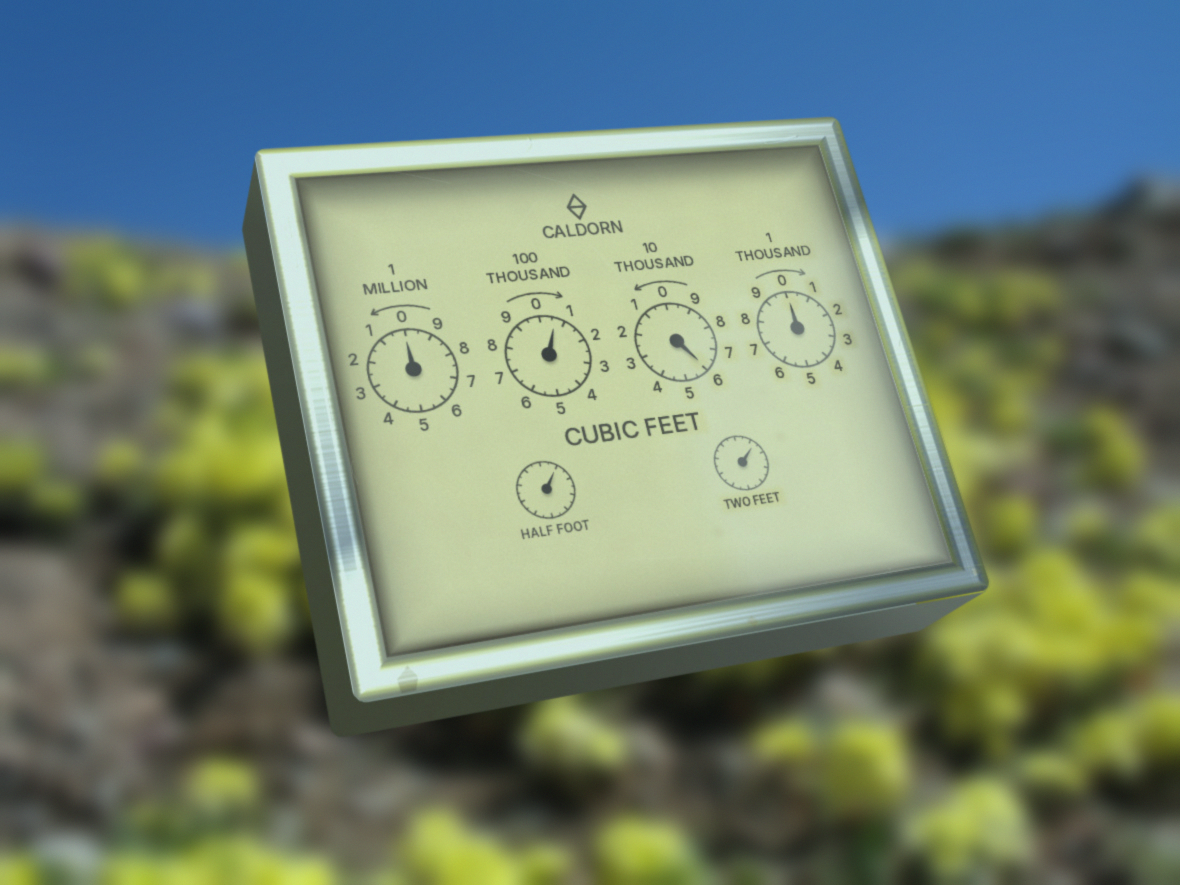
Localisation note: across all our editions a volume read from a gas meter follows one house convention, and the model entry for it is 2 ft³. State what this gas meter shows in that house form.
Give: 6000 ft³
